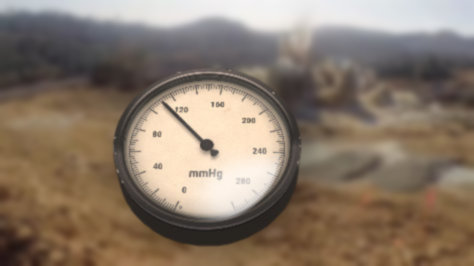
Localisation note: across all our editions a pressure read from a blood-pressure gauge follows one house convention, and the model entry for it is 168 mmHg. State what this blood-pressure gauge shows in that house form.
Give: 110 mmHg
